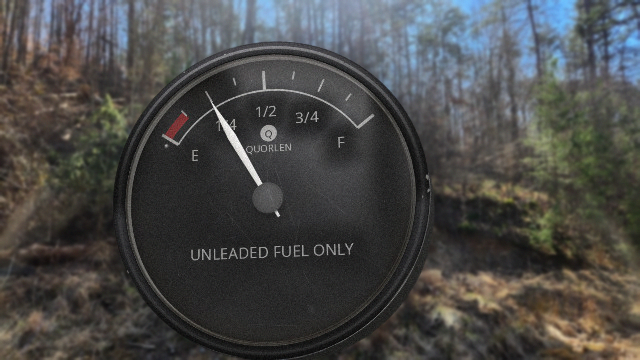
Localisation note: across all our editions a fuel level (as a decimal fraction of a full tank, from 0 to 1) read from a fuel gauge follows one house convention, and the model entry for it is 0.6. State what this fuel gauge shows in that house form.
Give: 0.25
